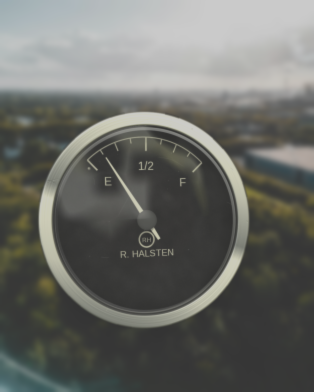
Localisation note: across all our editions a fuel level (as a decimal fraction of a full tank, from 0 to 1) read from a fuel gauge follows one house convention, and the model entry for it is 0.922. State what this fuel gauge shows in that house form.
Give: 0.125
